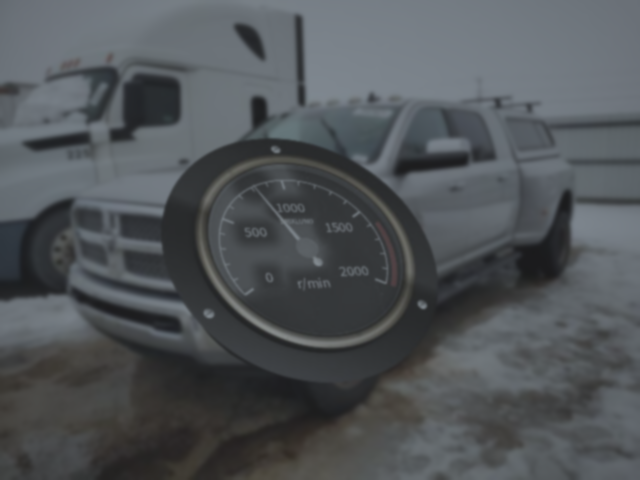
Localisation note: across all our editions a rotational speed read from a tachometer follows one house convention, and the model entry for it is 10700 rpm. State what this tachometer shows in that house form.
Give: 800 rpm
